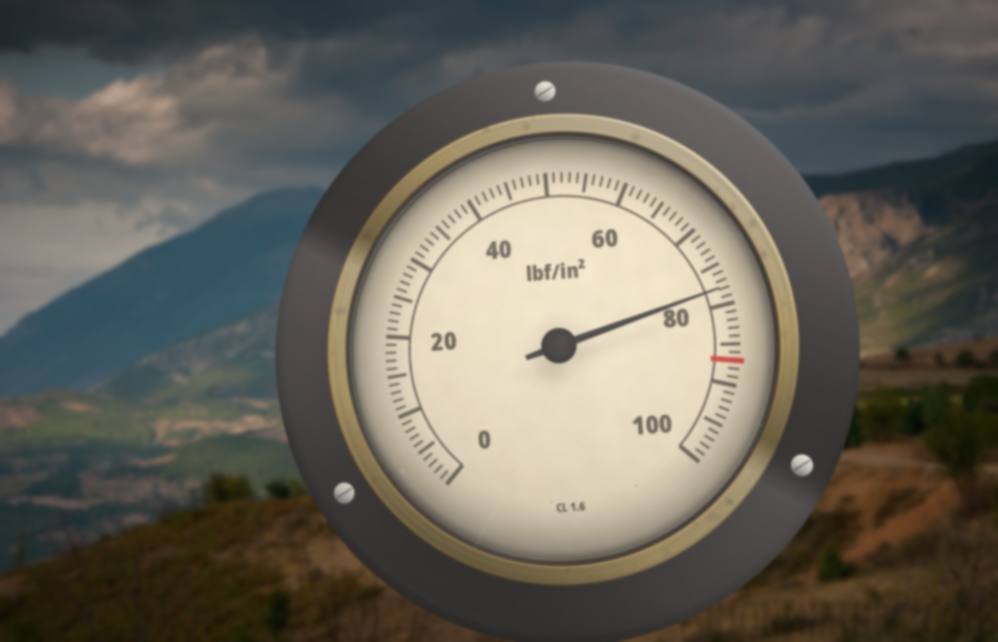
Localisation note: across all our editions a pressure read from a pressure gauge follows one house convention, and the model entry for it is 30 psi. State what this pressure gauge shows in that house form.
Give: 78 psi
